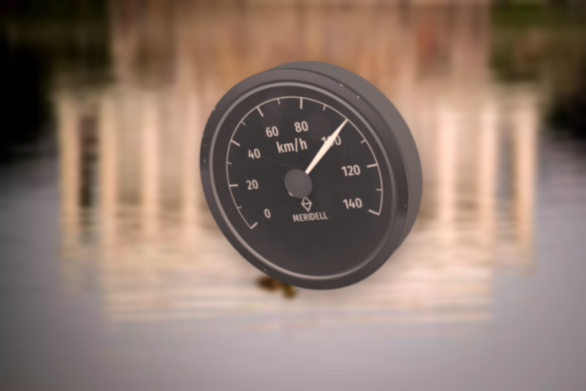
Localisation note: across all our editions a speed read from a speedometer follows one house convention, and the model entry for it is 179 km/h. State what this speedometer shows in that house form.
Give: 100 km/h
